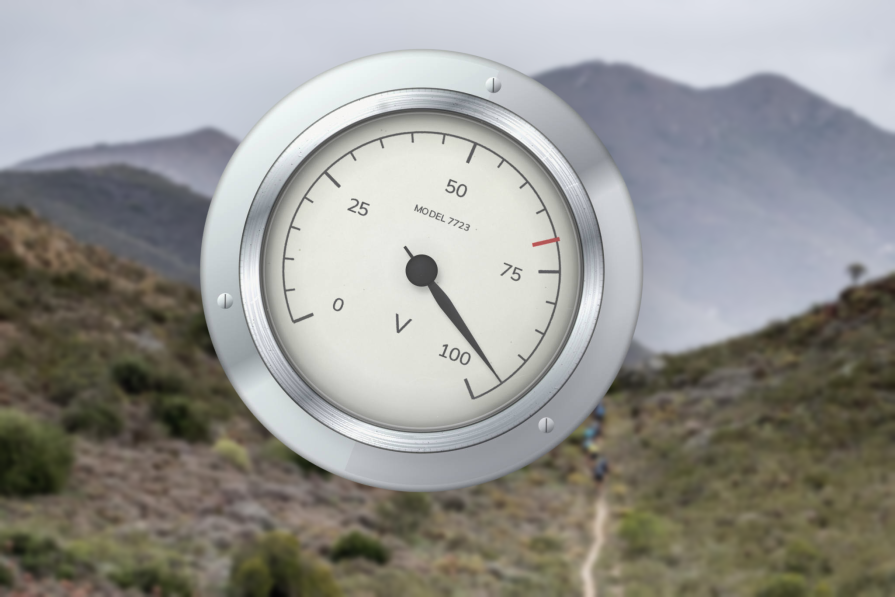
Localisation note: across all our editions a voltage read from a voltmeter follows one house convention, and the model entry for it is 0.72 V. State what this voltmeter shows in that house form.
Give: 95 V
